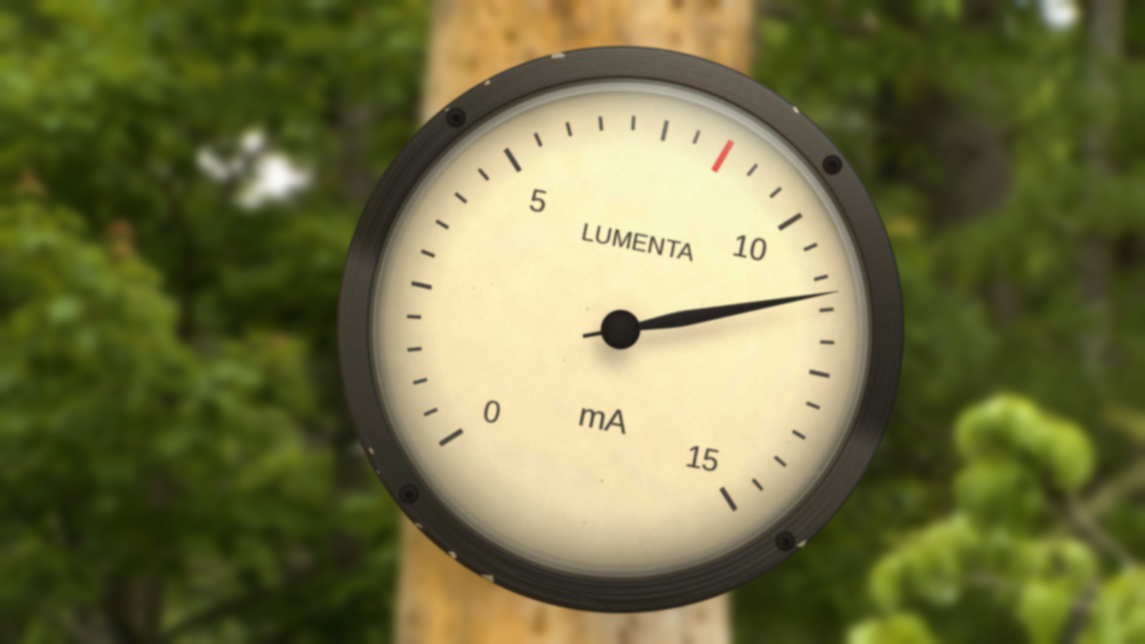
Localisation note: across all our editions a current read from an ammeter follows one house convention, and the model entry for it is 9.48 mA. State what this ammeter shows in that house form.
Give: 11.25 mA
